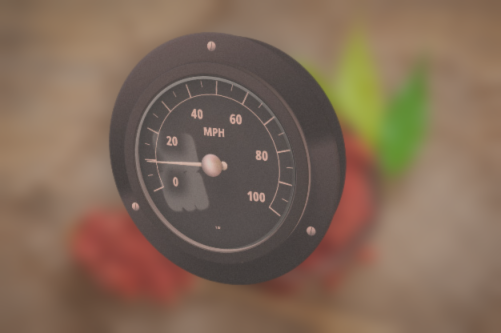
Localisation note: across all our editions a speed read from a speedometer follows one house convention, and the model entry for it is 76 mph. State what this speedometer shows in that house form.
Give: 10 mph
